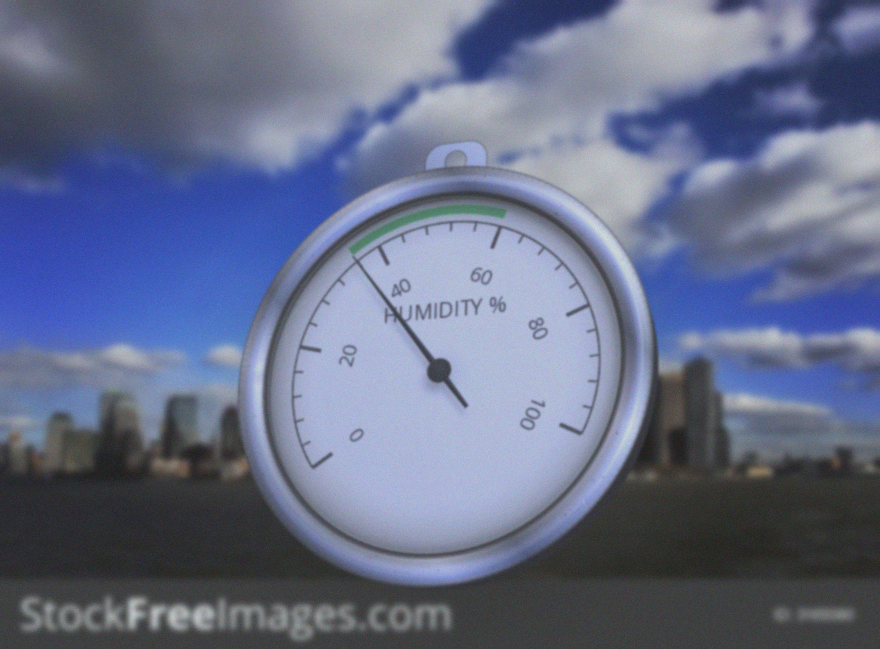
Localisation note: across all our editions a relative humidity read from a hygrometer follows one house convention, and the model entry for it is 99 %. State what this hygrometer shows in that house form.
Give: 36 %
